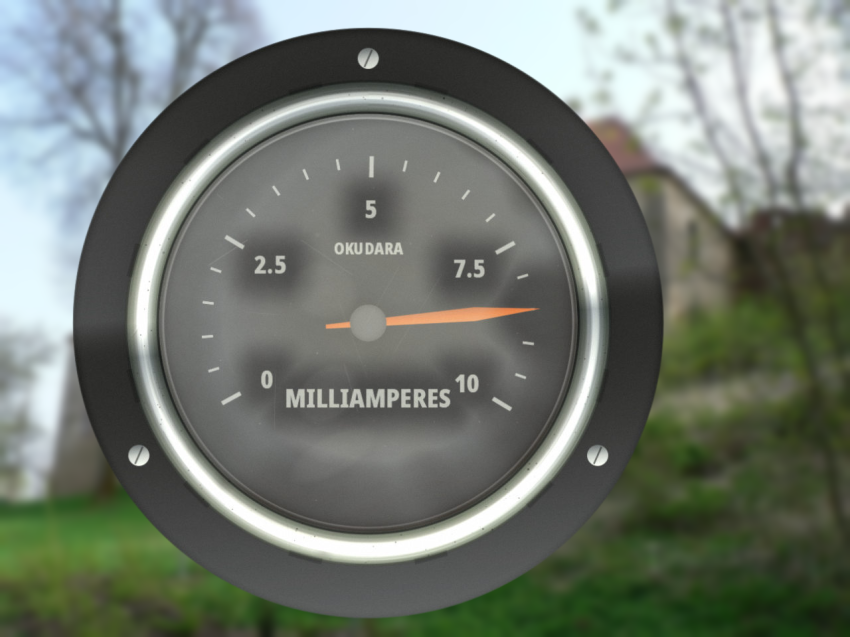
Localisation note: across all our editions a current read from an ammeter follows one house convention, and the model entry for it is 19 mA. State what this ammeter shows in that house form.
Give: 8.5 mA
